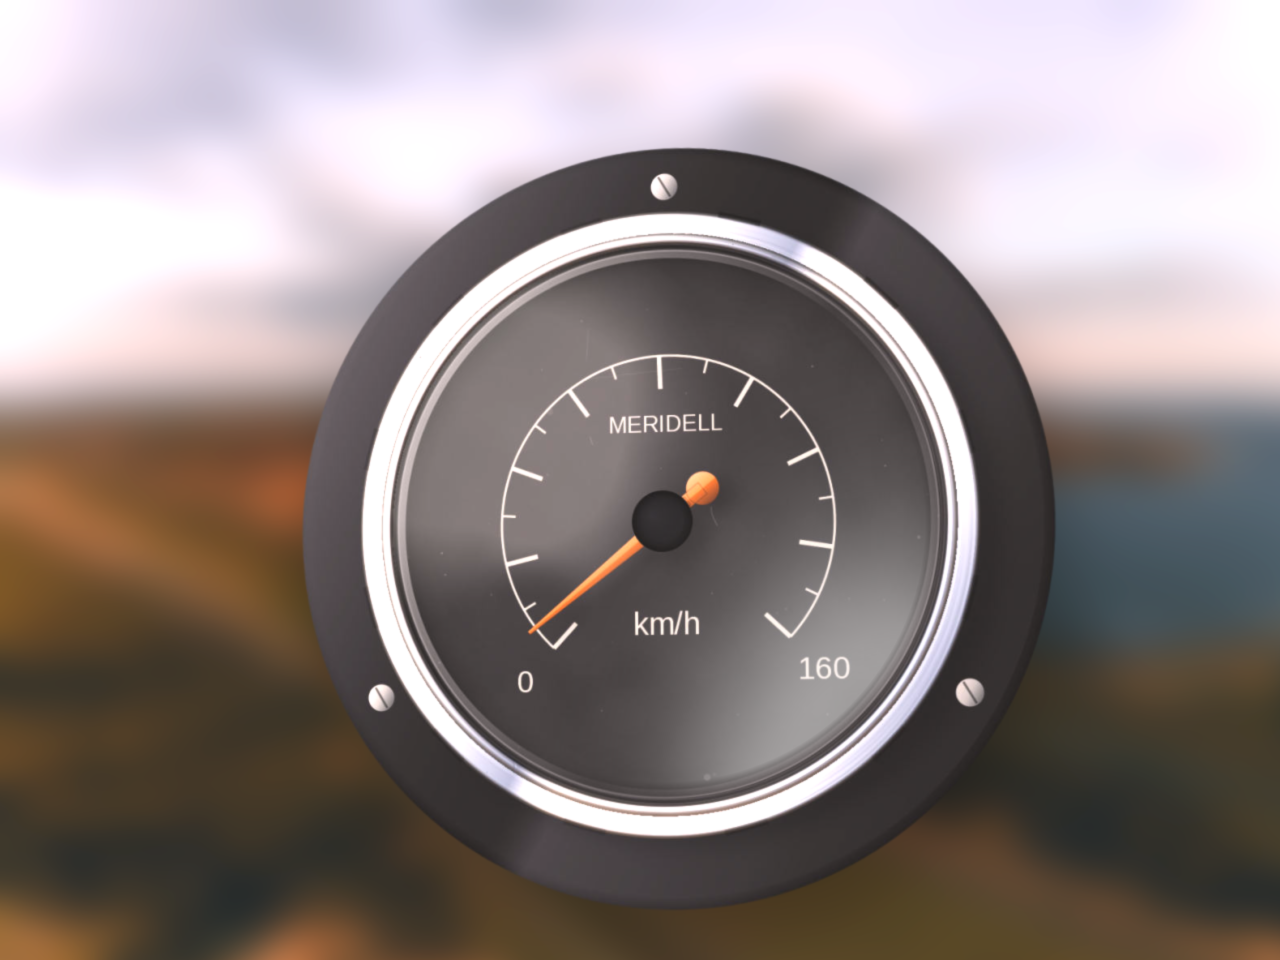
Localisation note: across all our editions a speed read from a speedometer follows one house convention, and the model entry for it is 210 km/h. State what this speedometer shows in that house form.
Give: 5 km/h
